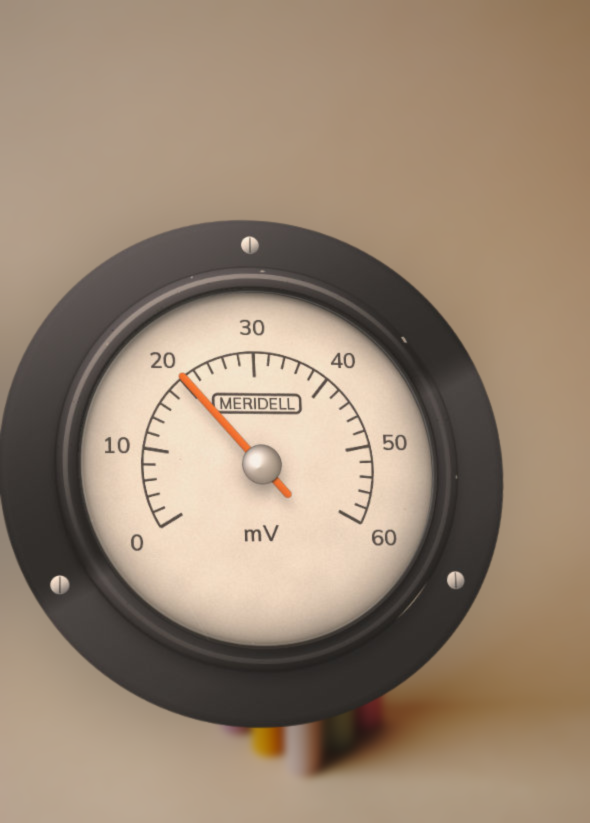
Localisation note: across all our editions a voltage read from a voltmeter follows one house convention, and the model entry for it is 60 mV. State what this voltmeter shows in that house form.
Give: 20 mV
